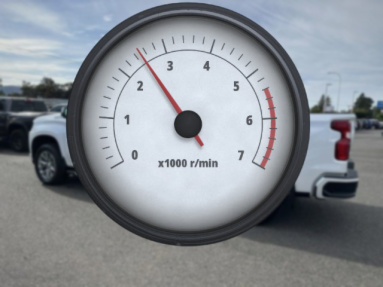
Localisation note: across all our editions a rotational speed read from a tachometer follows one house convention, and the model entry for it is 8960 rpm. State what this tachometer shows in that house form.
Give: 2500 rpm
